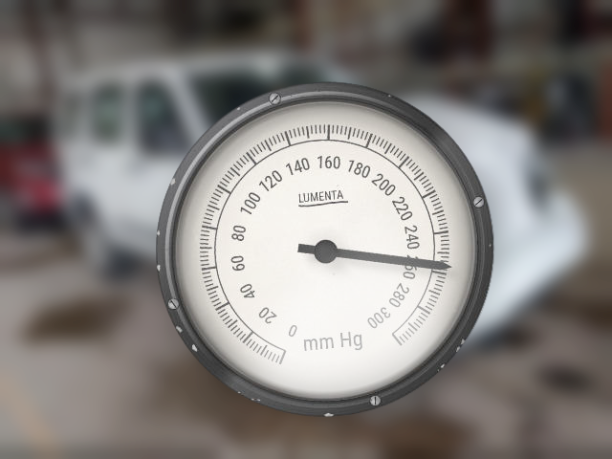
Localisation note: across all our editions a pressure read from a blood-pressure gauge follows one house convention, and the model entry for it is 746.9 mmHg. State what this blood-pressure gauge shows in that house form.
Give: 256 mmHg
